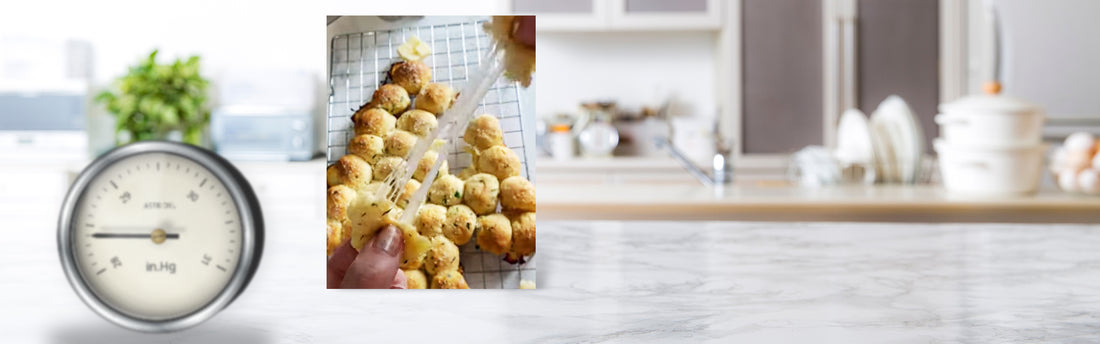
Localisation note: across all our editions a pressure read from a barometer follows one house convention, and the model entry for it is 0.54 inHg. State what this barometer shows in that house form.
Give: 28.4 inHg
